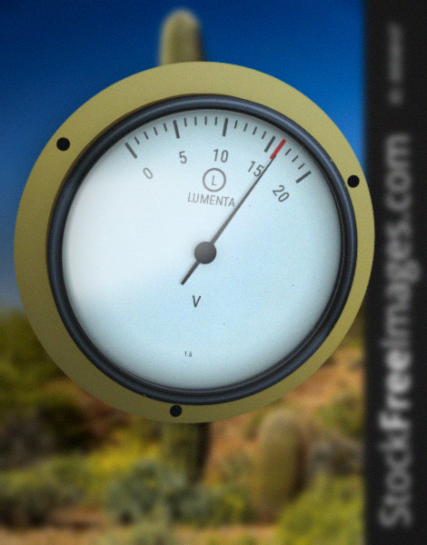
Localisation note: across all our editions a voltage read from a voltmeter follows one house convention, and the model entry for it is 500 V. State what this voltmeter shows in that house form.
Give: 16 V
